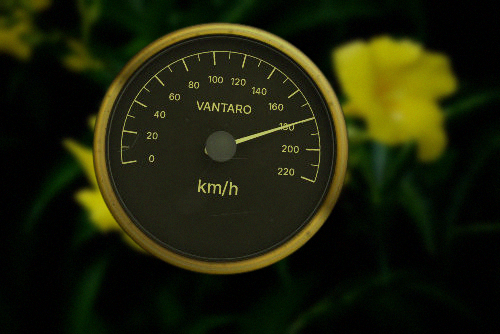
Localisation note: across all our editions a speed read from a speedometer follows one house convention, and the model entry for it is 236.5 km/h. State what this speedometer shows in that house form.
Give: 180 km/h
